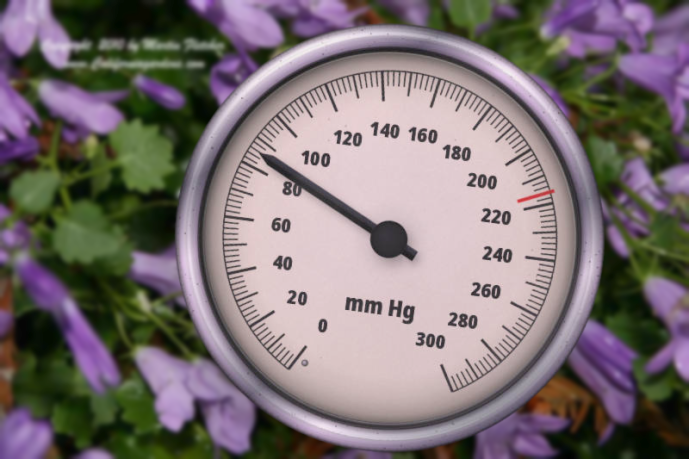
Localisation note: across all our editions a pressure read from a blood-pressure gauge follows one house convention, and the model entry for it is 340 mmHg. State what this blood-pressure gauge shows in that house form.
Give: 86 mmHg
